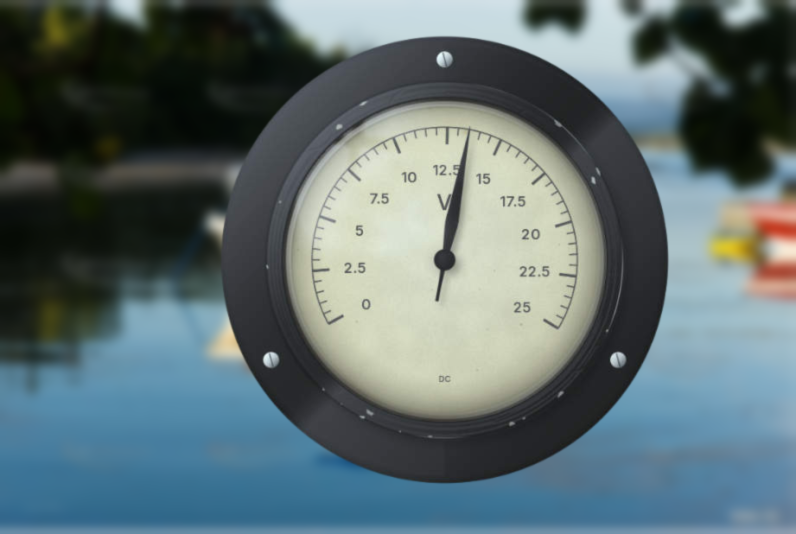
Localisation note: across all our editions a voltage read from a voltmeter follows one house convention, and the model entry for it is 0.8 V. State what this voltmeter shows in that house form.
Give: 13.5 V
